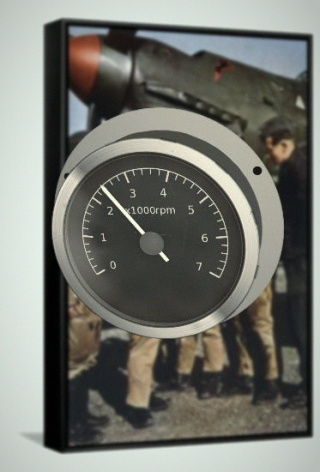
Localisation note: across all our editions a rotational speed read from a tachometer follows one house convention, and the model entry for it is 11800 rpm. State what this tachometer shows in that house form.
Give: 2400 rpm
